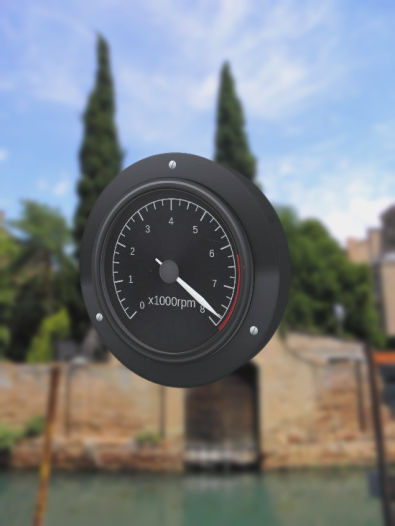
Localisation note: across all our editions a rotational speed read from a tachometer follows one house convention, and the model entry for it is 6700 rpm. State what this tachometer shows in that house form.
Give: 7750 rpm
